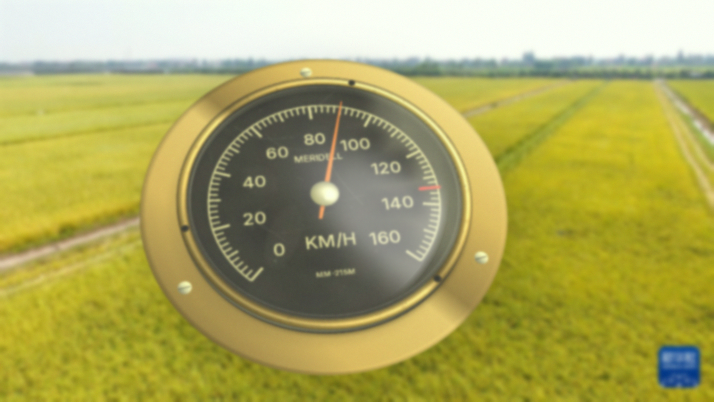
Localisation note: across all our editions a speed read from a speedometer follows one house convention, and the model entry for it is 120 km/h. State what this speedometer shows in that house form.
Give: 90 km/h
